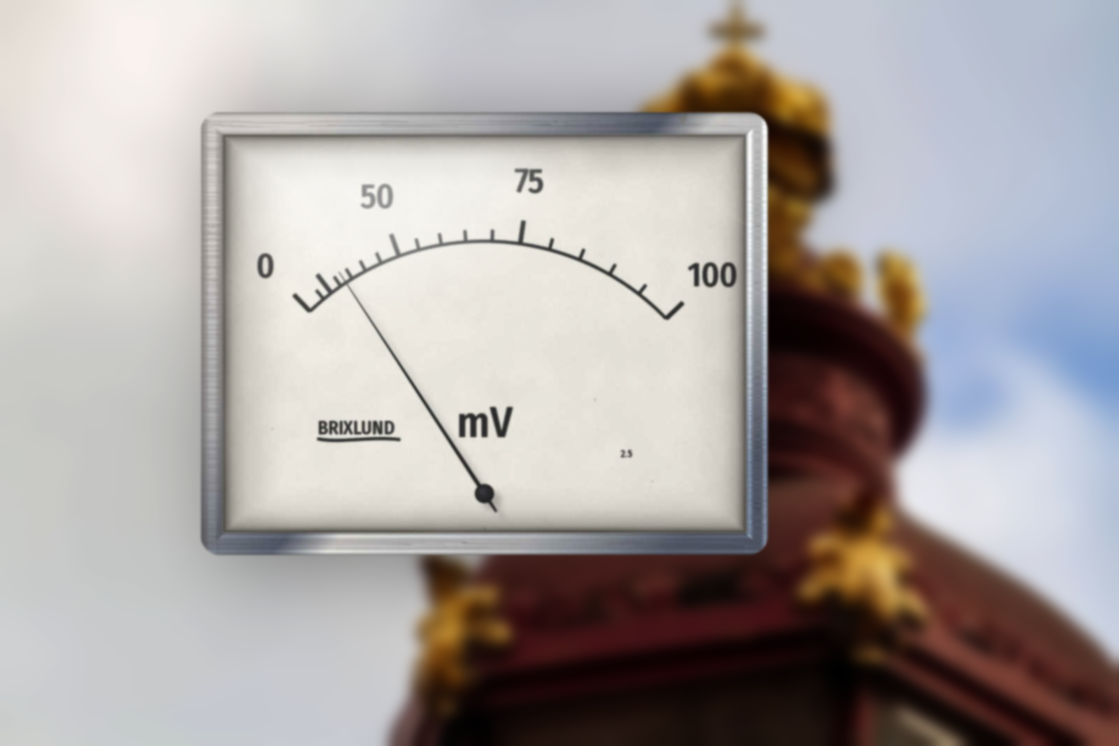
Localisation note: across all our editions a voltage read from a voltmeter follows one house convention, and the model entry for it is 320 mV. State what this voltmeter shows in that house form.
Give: 32.5 mV
